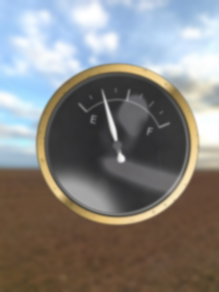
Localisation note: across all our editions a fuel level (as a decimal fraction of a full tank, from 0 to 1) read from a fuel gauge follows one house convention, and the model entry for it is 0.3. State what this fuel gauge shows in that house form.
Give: 0.25
